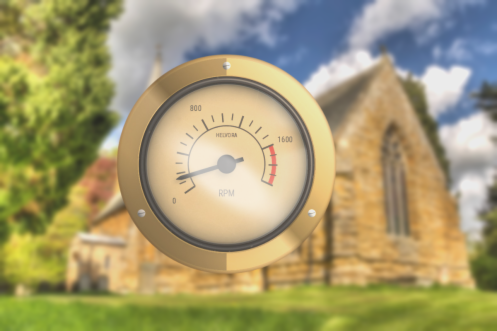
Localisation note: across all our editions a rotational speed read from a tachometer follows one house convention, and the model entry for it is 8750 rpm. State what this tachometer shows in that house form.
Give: 150 rpm
